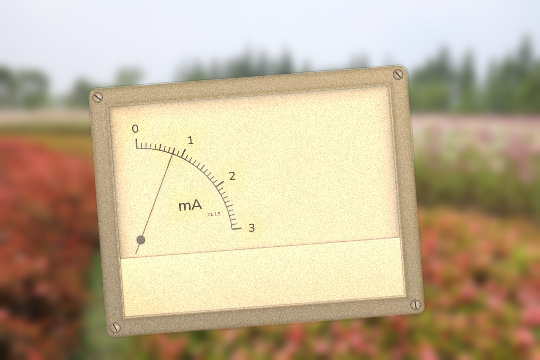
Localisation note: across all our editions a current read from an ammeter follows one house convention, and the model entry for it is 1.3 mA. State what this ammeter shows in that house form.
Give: 0.8 mA
